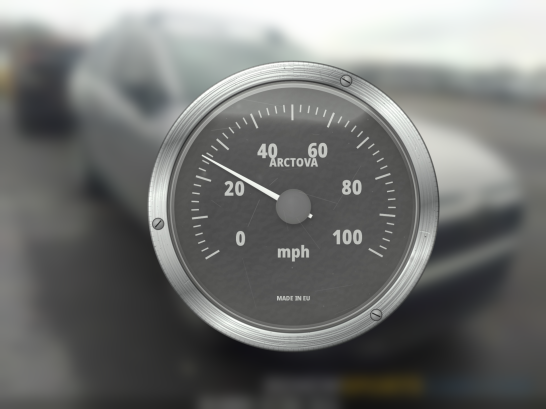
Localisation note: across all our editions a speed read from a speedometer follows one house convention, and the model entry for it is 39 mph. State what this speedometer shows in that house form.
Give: 25 mph
